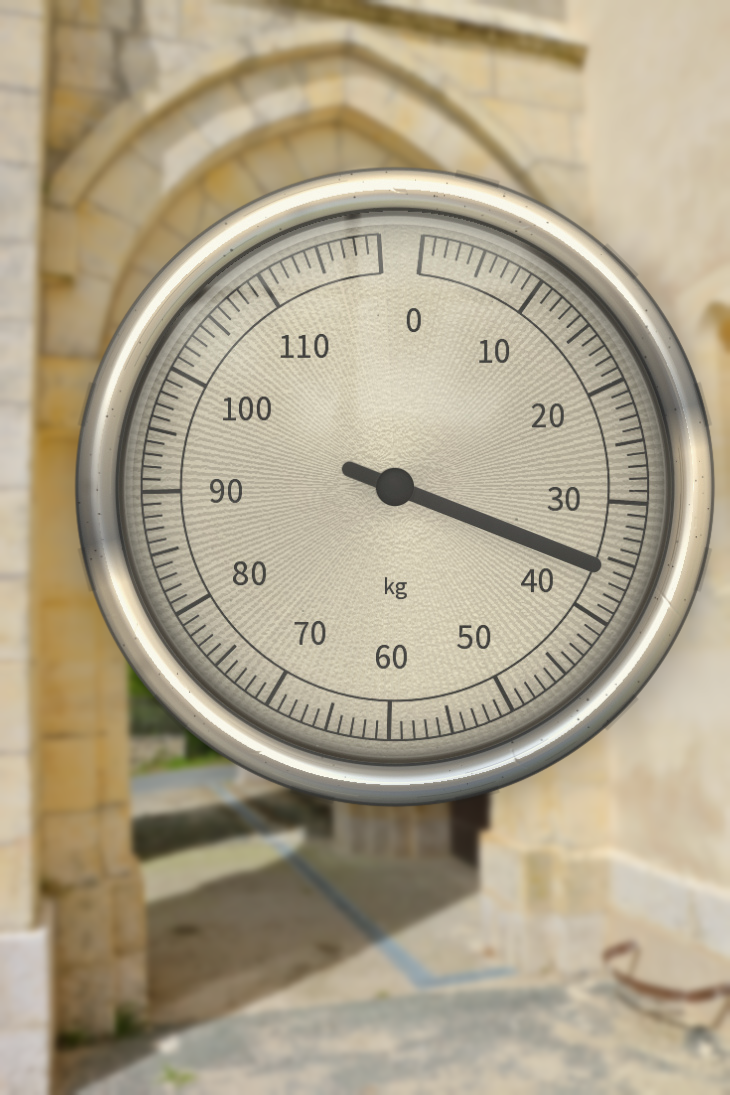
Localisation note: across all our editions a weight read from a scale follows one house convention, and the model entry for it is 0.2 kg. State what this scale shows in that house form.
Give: 36 kg
